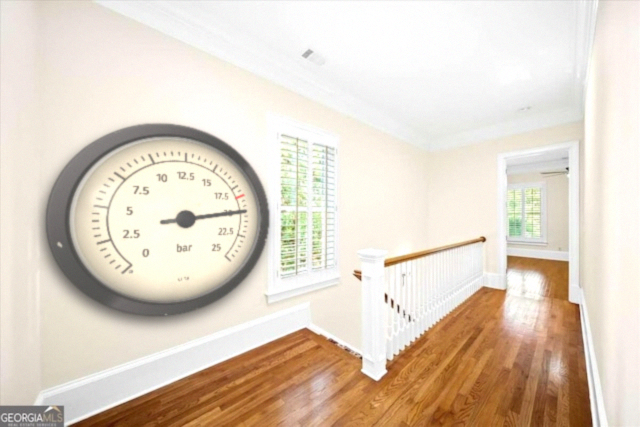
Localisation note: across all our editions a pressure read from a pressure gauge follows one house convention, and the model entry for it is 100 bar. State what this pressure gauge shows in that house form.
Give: 20 bar
